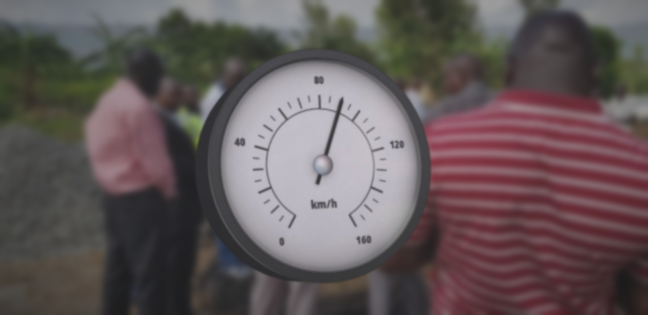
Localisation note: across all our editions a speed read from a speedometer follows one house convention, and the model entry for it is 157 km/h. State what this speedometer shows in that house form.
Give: 90 km/h
